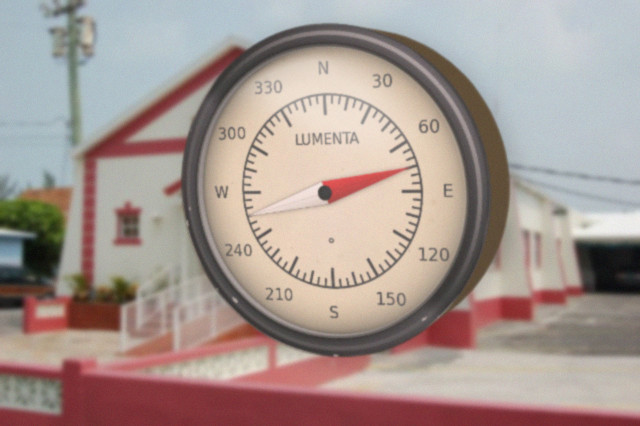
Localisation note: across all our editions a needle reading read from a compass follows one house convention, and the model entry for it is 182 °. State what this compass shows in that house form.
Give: 75 °
